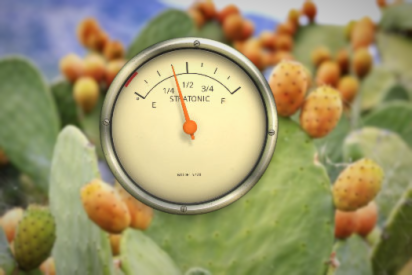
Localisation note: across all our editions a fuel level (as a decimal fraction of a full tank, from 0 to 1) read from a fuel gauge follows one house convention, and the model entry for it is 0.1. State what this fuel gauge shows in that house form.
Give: 0.375
